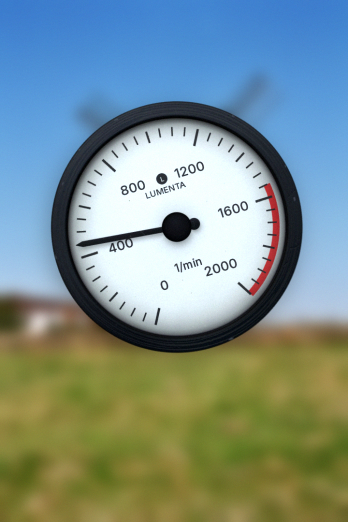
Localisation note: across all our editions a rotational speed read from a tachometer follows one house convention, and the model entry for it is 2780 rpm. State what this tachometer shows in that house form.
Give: 450 rpm
